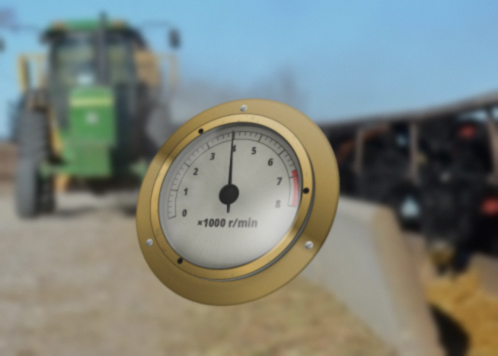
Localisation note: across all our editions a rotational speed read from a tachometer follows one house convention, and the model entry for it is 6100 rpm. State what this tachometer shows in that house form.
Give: 4000 rpm
